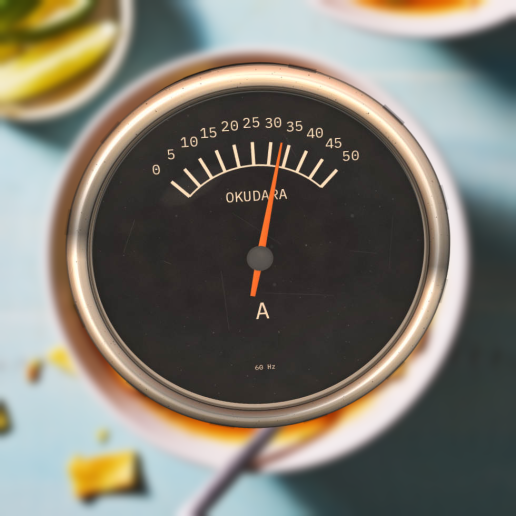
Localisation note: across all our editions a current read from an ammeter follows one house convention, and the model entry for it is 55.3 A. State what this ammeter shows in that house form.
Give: 32.5 A
